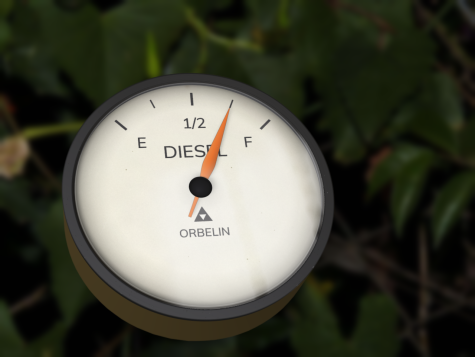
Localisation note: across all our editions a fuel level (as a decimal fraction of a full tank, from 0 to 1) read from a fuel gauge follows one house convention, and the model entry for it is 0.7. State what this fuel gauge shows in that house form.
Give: 0.75
